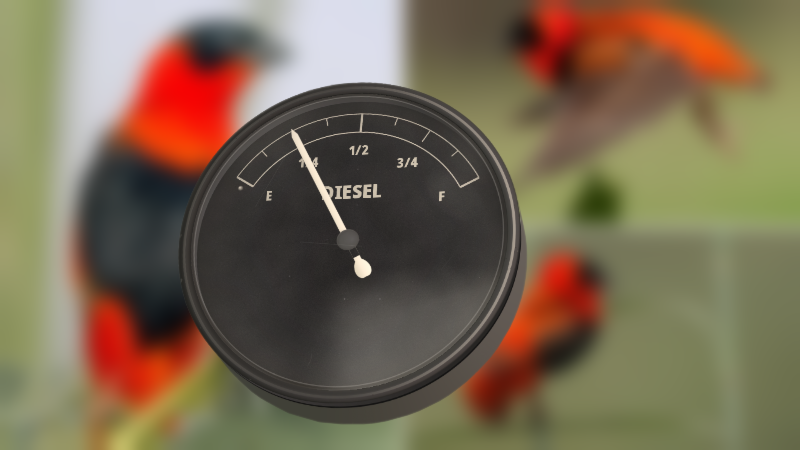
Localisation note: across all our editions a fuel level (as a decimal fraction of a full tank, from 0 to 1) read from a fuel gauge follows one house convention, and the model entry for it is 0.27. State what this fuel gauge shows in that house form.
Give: 0.25
